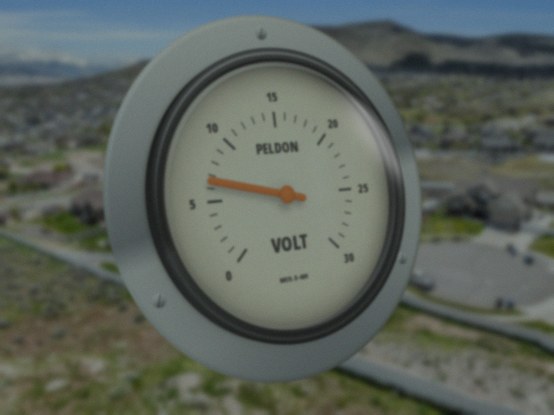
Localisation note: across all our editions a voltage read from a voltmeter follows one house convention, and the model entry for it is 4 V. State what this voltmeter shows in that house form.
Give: 6.5 V
